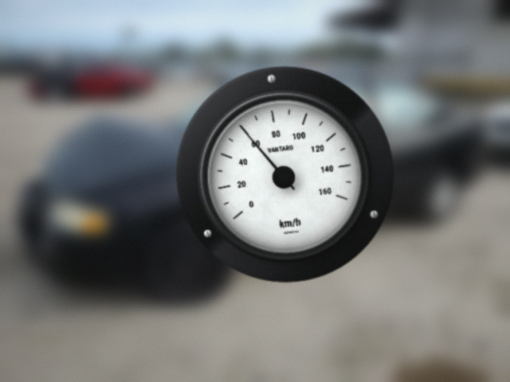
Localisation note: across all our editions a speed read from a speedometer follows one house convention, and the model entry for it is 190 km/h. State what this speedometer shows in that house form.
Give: 60 km/h
